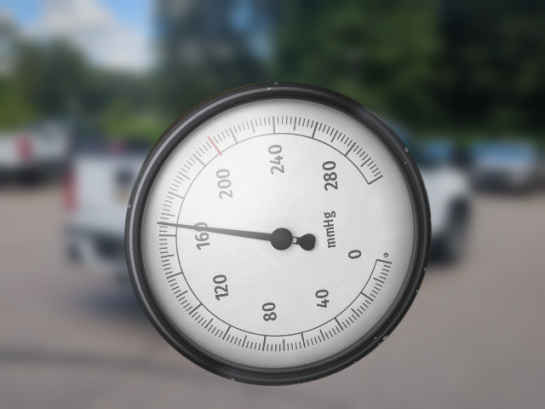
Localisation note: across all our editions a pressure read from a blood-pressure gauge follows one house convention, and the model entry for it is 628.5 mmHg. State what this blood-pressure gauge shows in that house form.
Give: 166 mmHg
